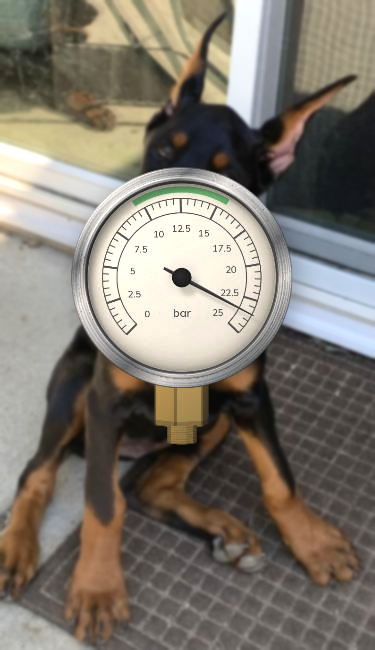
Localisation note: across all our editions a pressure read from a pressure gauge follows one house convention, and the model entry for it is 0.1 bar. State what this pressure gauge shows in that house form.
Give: 23.5 bar
